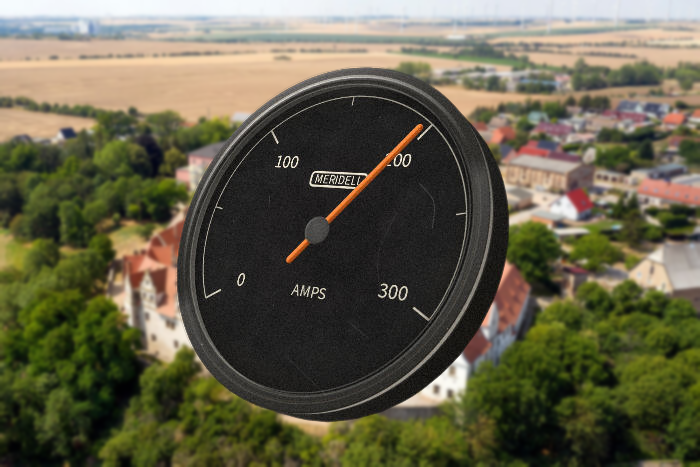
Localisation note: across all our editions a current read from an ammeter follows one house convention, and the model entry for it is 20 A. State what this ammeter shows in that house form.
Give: 200 A
